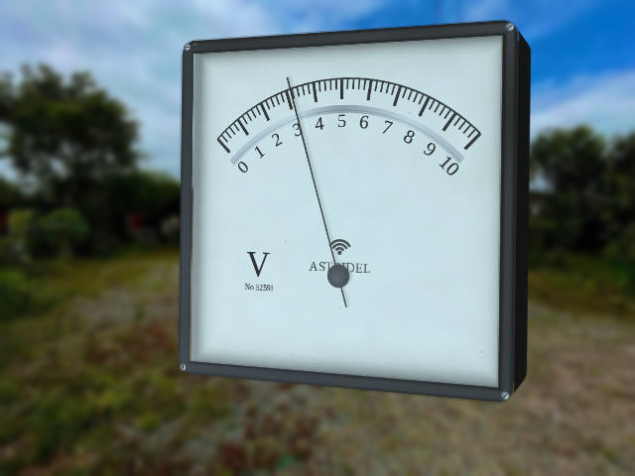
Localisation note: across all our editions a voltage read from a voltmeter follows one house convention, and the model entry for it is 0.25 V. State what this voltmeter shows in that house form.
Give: 3.2 V
